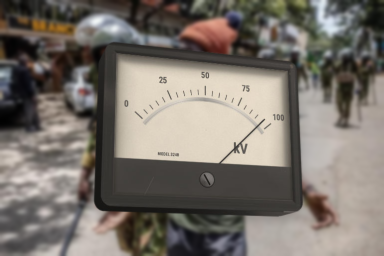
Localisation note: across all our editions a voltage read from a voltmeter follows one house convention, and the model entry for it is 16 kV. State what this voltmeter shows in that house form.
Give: 95 kV
